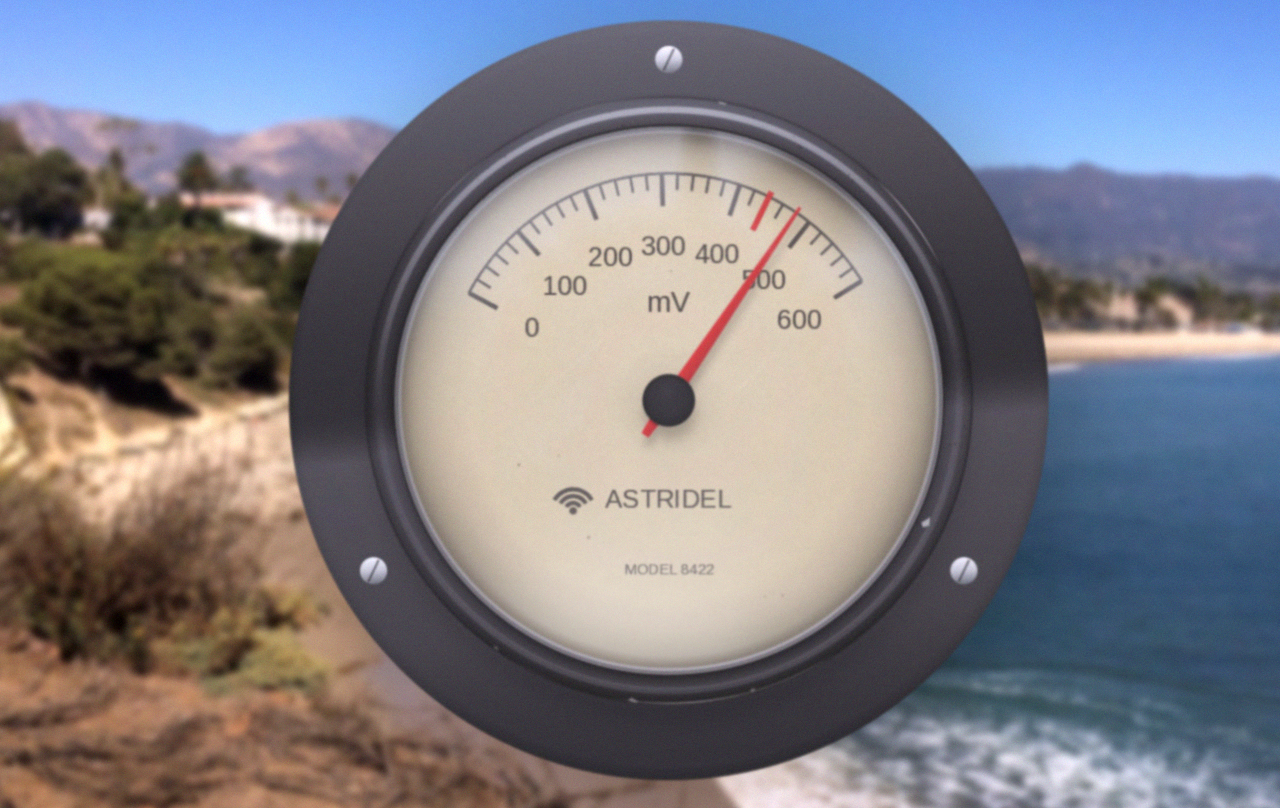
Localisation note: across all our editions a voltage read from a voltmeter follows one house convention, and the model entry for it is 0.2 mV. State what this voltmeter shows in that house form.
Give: 480 mV
